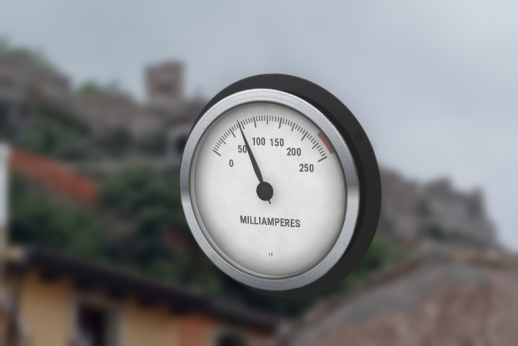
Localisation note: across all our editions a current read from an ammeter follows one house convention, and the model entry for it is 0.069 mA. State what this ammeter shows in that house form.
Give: 75 mA
